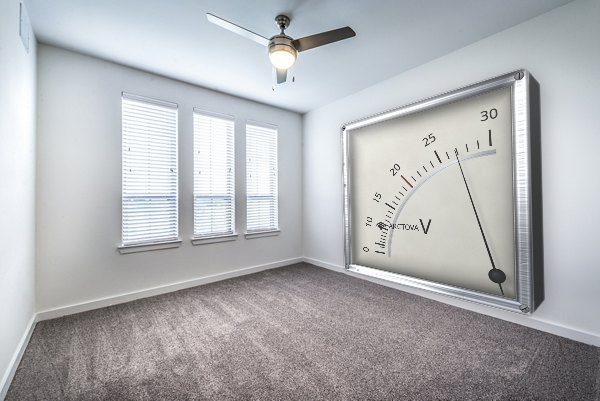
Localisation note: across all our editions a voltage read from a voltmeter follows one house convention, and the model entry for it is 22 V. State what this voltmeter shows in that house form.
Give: 27 V
